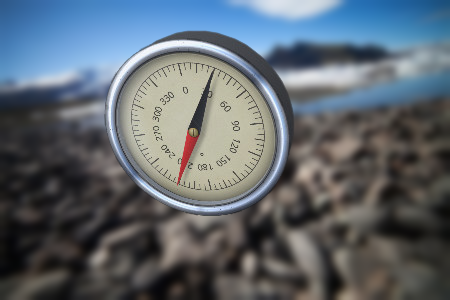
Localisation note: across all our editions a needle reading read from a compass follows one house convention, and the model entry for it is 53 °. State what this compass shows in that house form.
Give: 210 °
